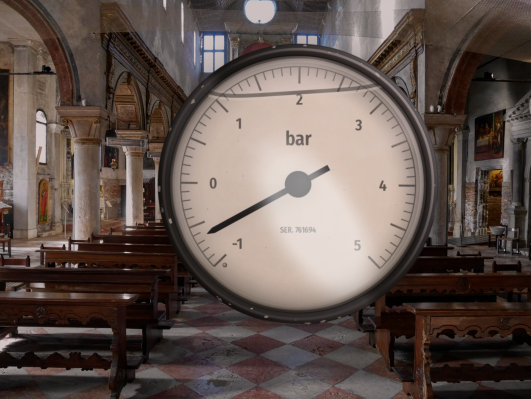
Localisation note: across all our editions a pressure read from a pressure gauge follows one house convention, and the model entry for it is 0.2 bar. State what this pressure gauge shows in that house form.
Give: -0.65 bar
